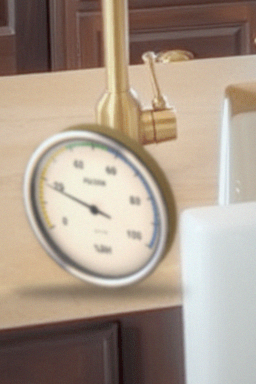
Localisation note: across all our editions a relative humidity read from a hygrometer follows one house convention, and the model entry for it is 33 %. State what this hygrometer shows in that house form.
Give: 20 %
